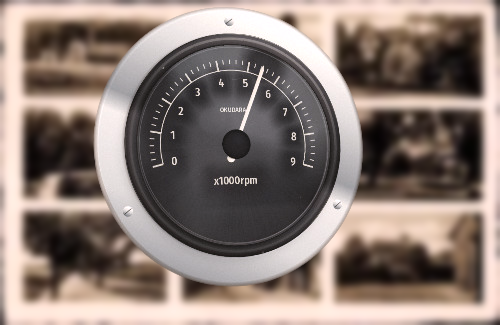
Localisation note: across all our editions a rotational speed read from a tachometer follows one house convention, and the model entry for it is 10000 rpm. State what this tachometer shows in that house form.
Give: 5400 rpm
